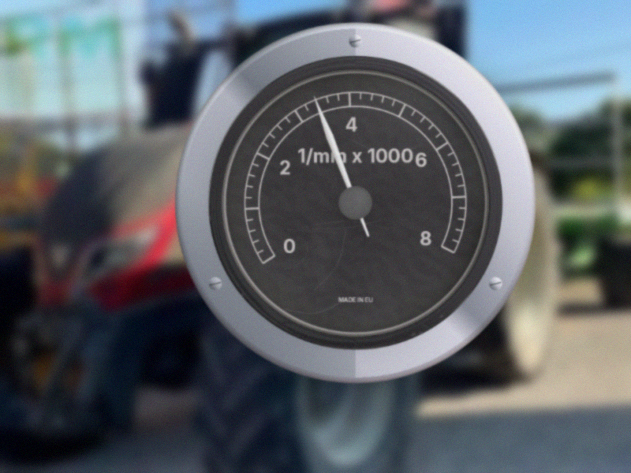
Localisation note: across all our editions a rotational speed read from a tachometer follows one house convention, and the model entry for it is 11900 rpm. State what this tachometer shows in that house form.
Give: 3400 rpm
